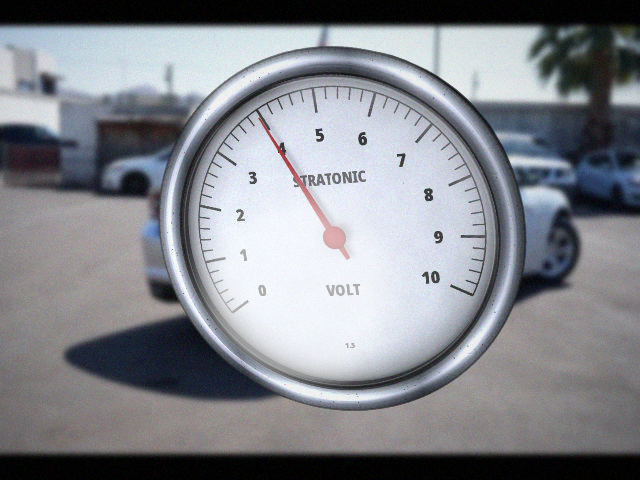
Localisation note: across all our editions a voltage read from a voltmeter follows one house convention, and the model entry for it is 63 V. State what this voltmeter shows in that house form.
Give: 4 V
